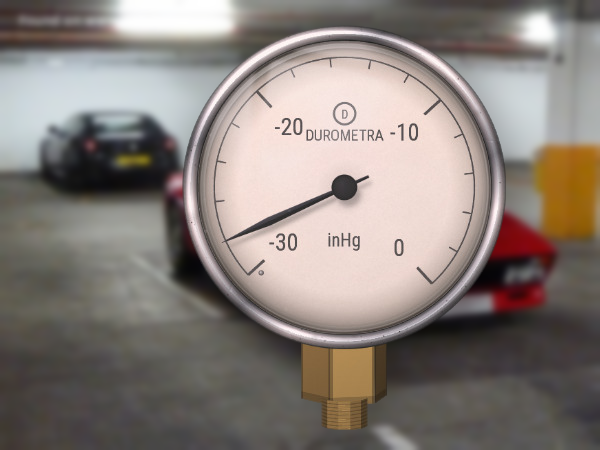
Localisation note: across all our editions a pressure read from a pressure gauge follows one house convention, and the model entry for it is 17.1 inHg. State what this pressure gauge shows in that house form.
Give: -28 inHg
